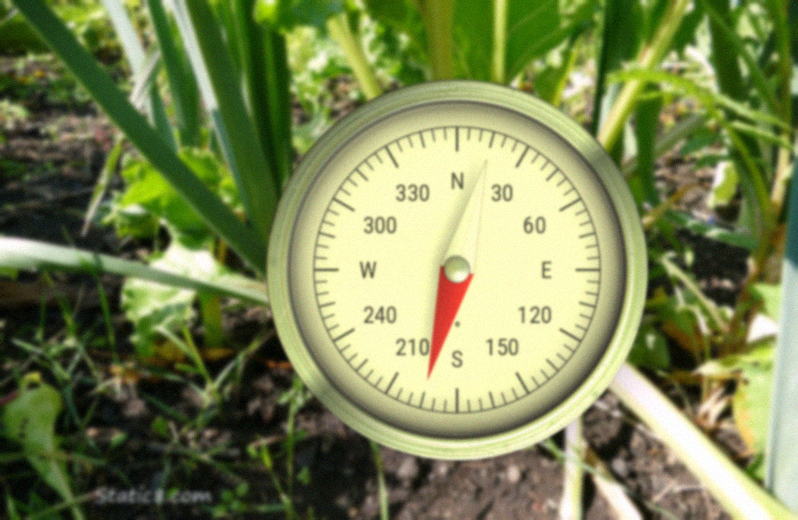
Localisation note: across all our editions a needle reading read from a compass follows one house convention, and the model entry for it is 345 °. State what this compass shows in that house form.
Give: 195 °
